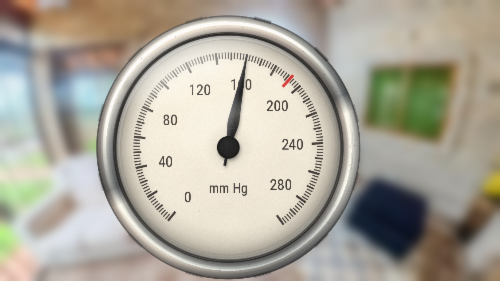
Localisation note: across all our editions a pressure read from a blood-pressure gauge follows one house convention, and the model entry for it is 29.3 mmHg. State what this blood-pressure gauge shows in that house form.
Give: 160 mmHg
